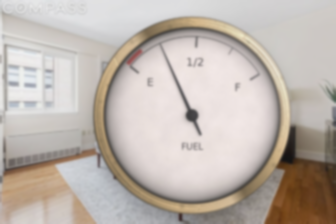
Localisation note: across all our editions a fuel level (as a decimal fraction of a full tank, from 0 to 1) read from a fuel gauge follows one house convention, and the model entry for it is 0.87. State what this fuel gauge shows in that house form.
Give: 0.25
